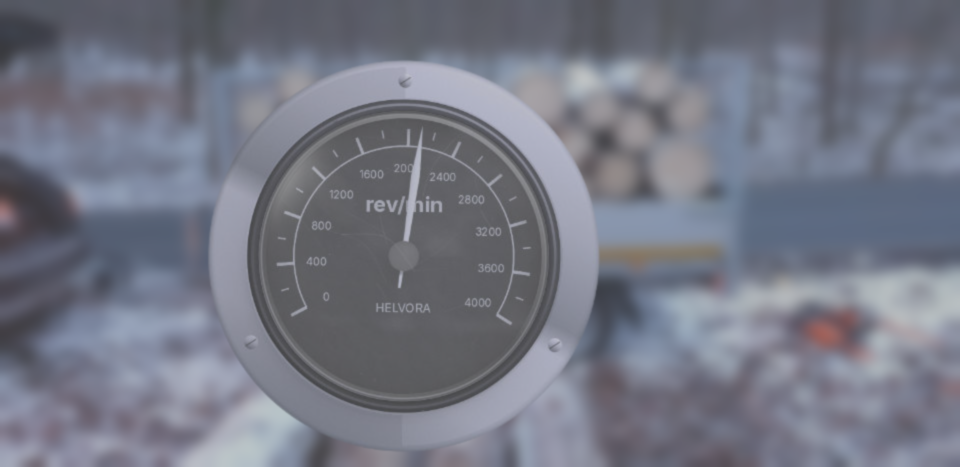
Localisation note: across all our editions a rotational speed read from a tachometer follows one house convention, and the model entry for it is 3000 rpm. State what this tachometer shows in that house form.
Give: 2100 rpm
